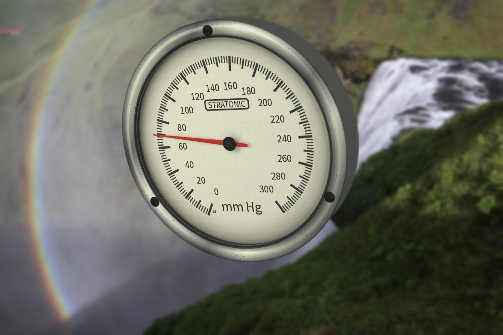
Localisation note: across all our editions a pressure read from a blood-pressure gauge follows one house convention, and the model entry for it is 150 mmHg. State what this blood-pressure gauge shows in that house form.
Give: 70 mmHg
